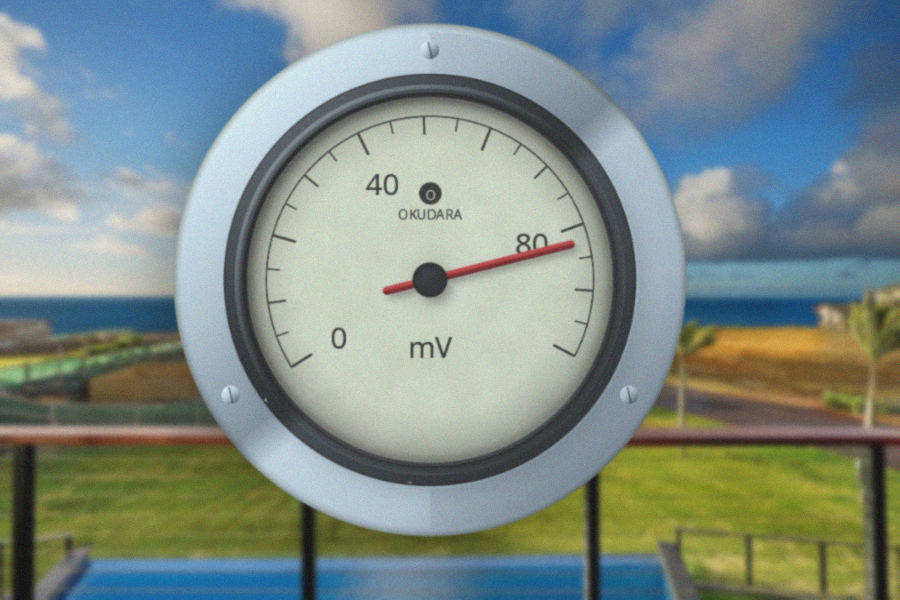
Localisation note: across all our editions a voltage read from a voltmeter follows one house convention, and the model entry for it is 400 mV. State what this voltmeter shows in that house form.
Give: 82.5 mV
